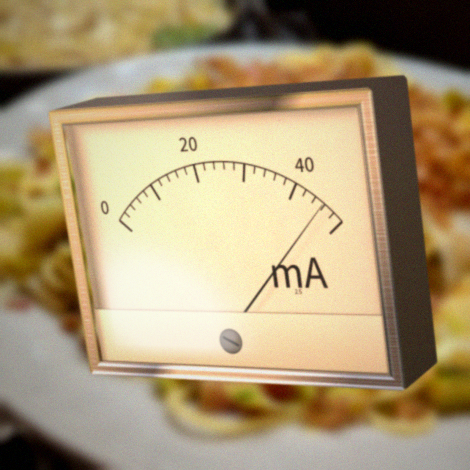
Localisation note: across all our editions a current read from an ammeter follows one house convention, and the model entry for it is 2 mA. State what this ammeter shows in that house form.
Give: 46 mA
